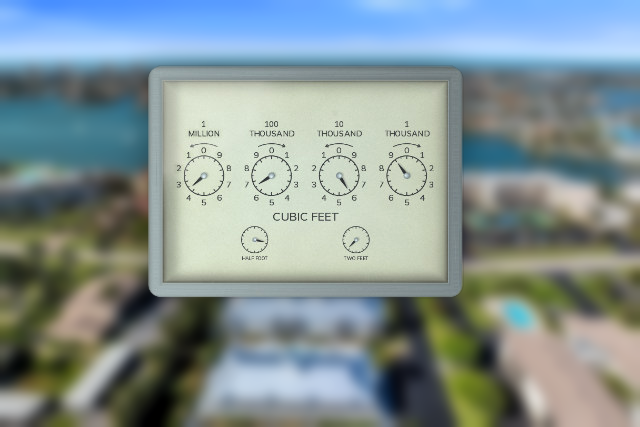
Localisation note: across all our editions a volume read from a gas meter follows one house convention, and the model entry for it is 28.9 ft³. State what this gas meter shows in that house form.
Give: 365900 ft³
